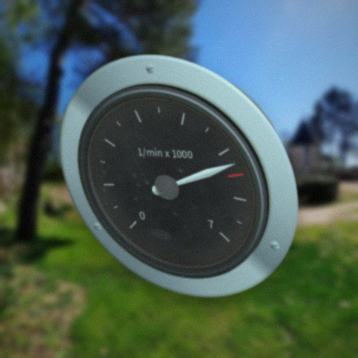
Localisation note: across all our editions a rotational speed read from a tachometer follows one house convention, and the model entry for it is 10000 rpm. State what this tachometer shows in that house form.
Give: 5250 rpm
